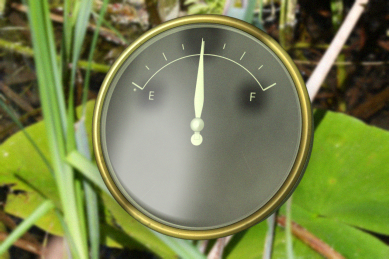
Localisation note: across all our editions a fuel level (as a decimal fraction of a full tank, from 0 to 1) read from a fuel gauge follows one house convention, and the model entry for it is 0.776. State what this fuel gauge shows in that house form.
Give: 0.5
